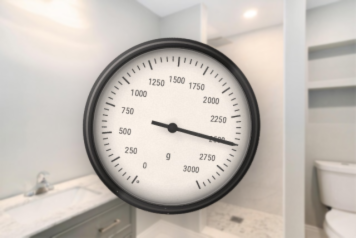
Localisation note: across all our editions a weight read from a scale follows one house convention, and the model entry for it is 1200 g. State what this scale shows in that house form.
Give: 2500 g
